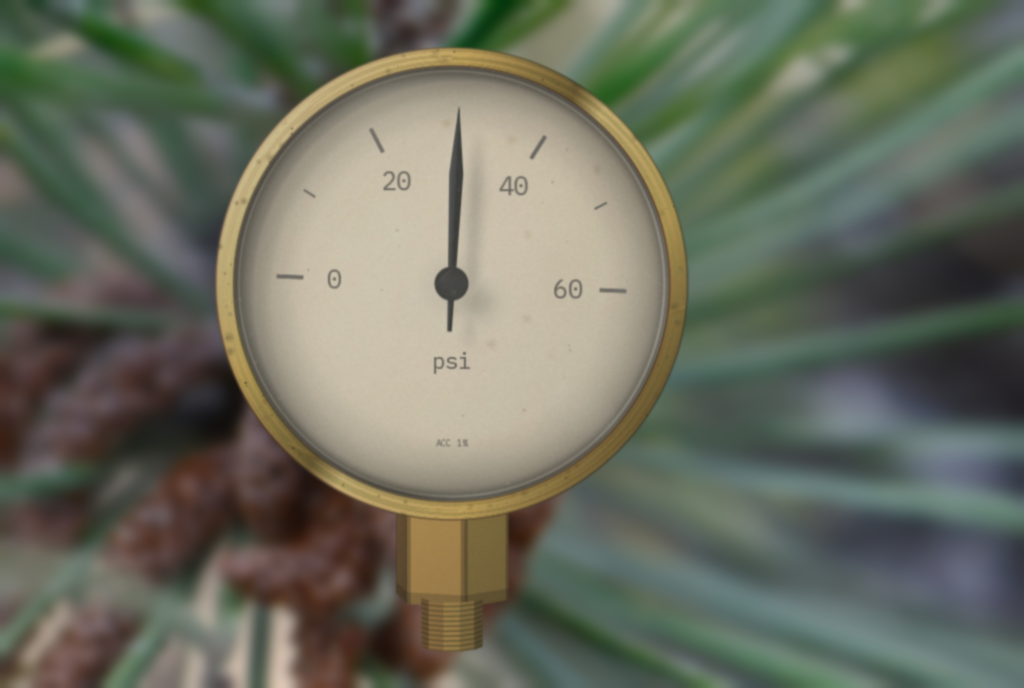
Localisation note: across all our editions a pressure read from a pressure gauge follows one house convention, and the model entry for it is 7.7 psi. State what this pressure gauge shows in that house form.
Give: 30 psi
